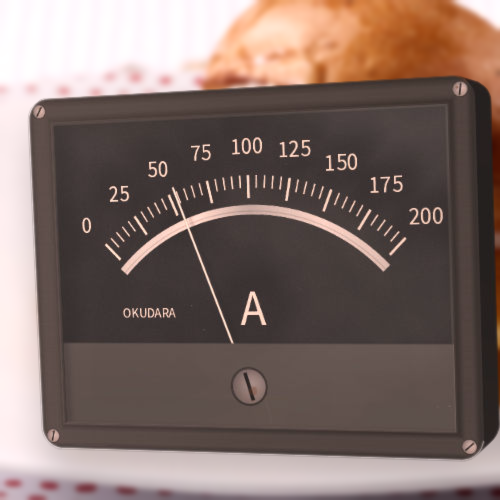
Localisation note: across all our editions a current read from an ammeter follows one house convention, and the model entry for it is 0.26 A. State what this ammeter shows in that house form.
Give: 55 A
